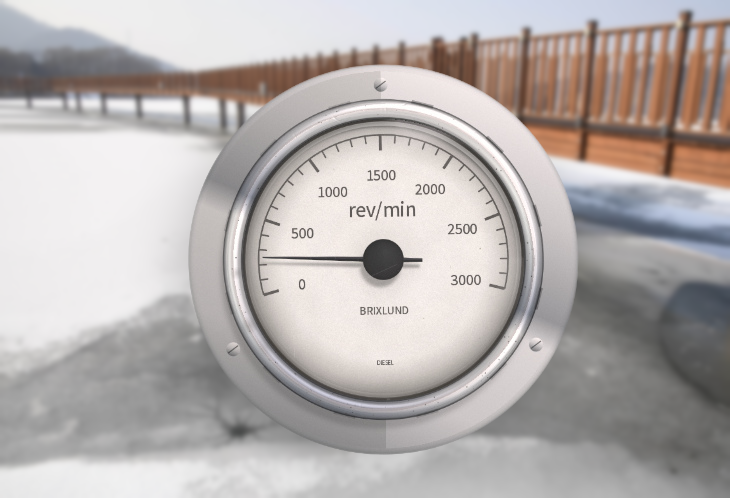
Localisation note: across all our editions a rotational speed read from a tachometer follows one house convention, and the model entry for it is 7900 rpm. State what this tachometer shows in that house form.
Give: 250 rpm
